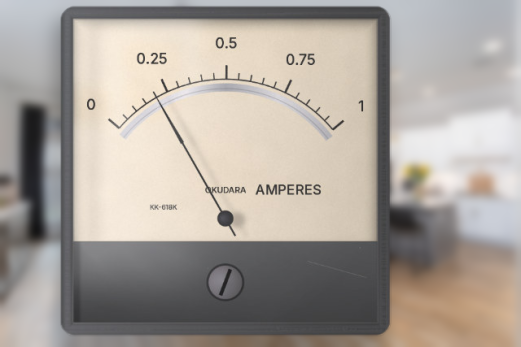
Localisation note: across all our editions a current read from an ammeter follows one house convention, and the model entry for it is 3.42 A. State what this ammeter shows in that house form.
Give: 0.2 A
